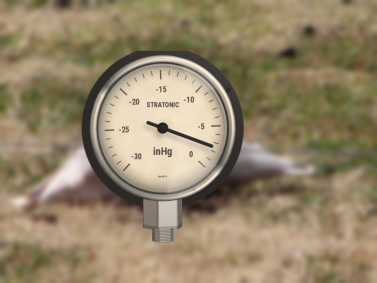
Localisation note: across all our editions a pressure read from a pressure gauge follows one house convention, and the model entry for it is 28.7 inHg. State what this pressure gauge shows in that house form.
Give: -2.5 inHg
